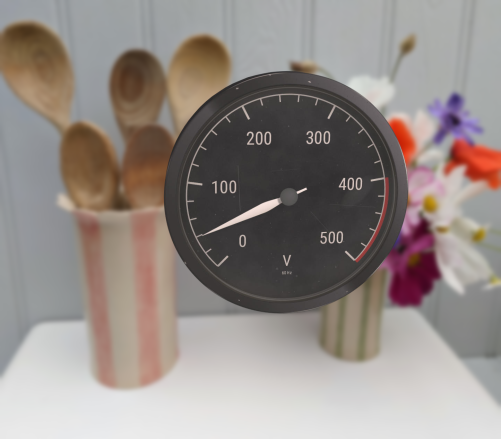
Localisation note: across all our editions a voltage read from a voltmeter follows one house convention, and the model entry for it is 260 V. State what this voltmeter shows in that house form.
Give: 40 V
